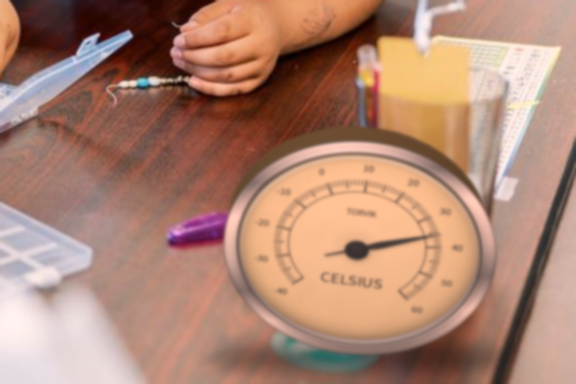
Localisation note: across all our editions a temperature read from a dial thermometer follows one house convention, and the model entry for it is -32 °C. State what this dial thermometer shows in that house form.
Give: 35 °C
